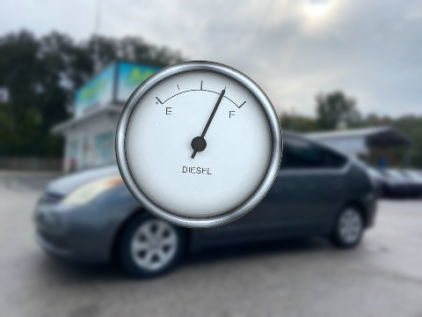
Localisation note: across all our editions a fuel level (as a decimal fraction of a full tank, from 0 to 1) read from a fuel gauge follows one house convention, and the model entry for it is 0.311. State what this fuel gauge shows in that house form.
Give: 0.75
